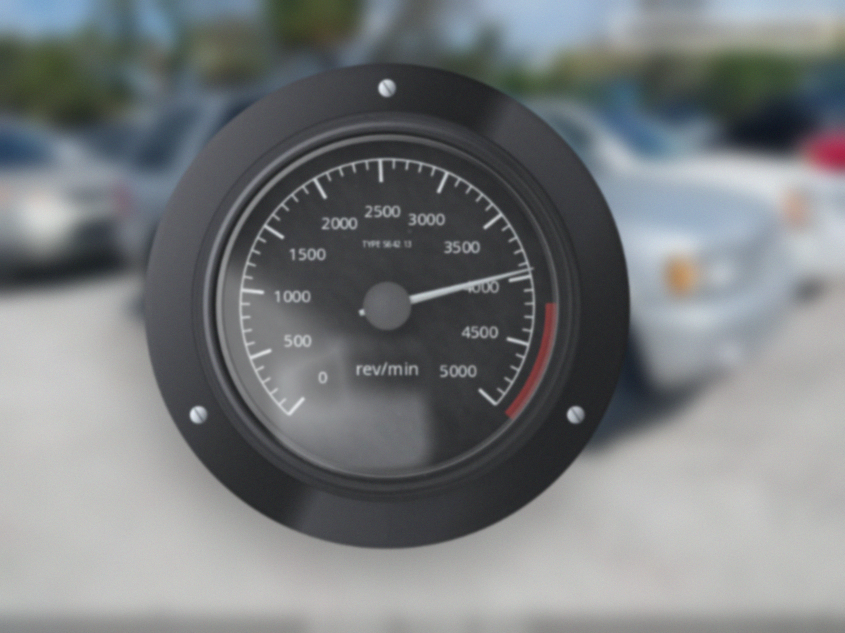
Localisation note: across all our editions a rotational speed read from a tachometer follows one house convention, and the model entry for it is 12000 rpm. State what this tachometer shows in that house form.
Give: 3950 rpm
